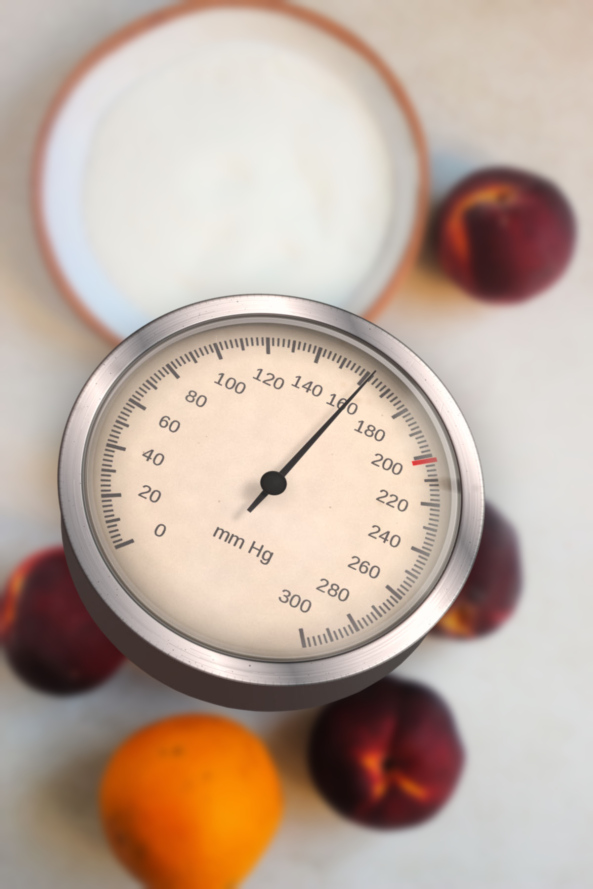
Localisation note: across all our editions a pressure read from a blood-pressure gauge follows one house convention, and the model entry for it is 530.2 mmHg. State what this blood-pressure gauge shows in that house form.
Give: 162 mmHg
